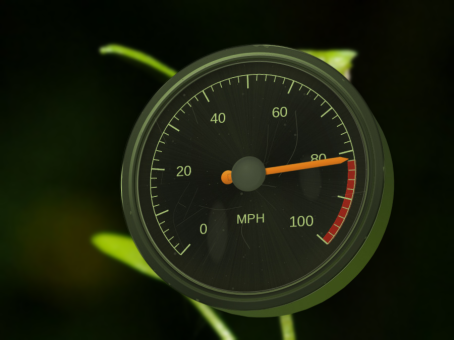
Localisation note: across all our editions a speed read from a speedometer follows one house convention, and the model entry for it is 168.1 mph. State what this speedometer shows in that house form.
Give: 82 mph
